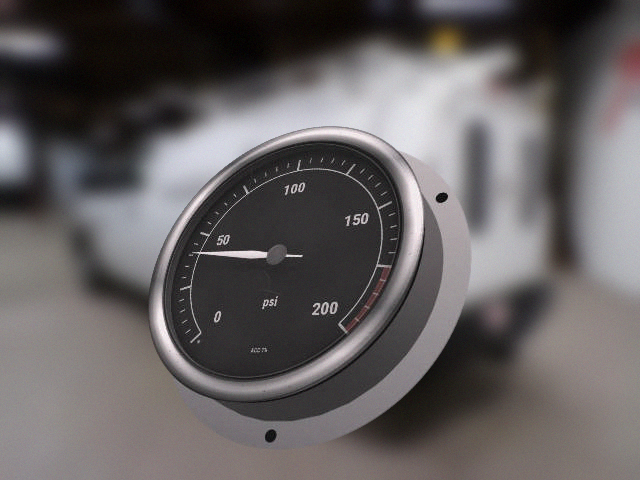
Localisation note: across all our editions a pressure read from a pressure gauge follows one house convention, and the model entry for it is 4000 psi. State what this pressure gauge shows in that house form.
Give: 40 psi
